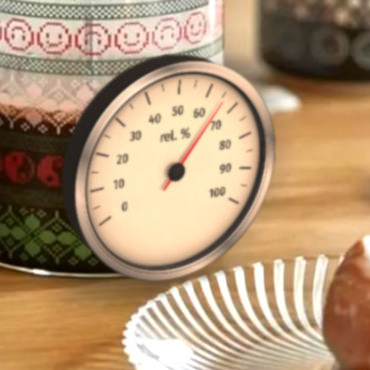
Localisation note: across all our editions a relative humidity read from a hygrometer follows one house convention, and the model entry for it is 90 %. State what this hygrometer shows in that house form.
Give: 65 %
